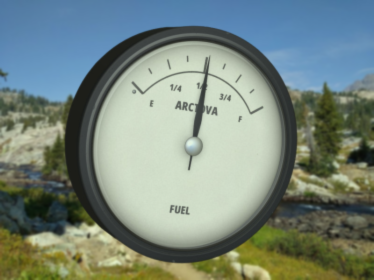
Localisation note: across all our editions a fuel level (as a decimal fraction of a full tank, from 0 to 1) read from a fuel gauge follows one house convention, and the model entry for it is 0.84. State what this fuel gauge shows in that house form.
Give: 0.5
